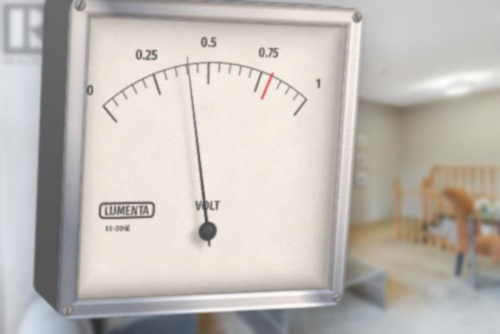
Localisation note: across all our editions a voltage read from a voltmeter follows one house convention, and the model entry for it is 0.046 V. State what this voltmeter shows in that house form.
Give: 0.4 V
